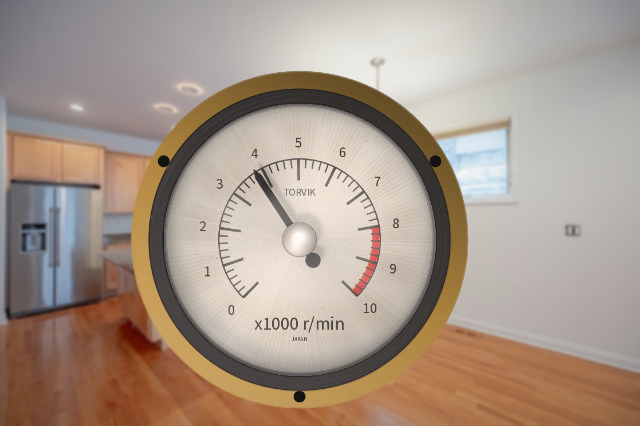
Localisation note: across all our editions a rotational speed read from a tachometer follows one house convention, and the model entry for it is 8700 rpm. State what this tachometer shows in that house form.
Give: 3800 rpm
